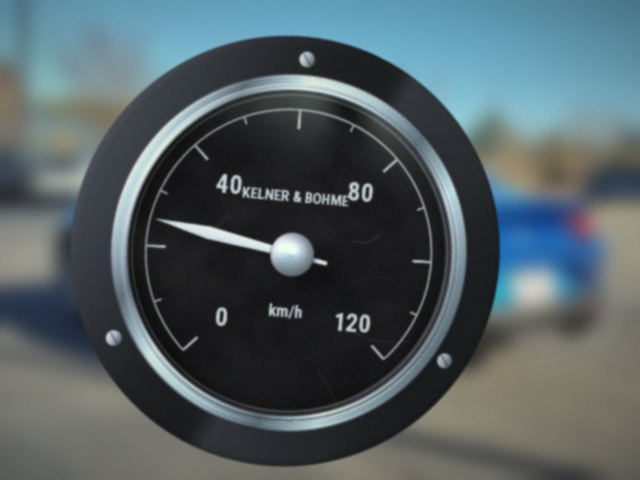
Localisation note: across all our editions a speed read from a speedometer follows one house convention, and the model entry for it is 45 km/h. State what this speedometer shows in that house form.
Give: 25 km/h
